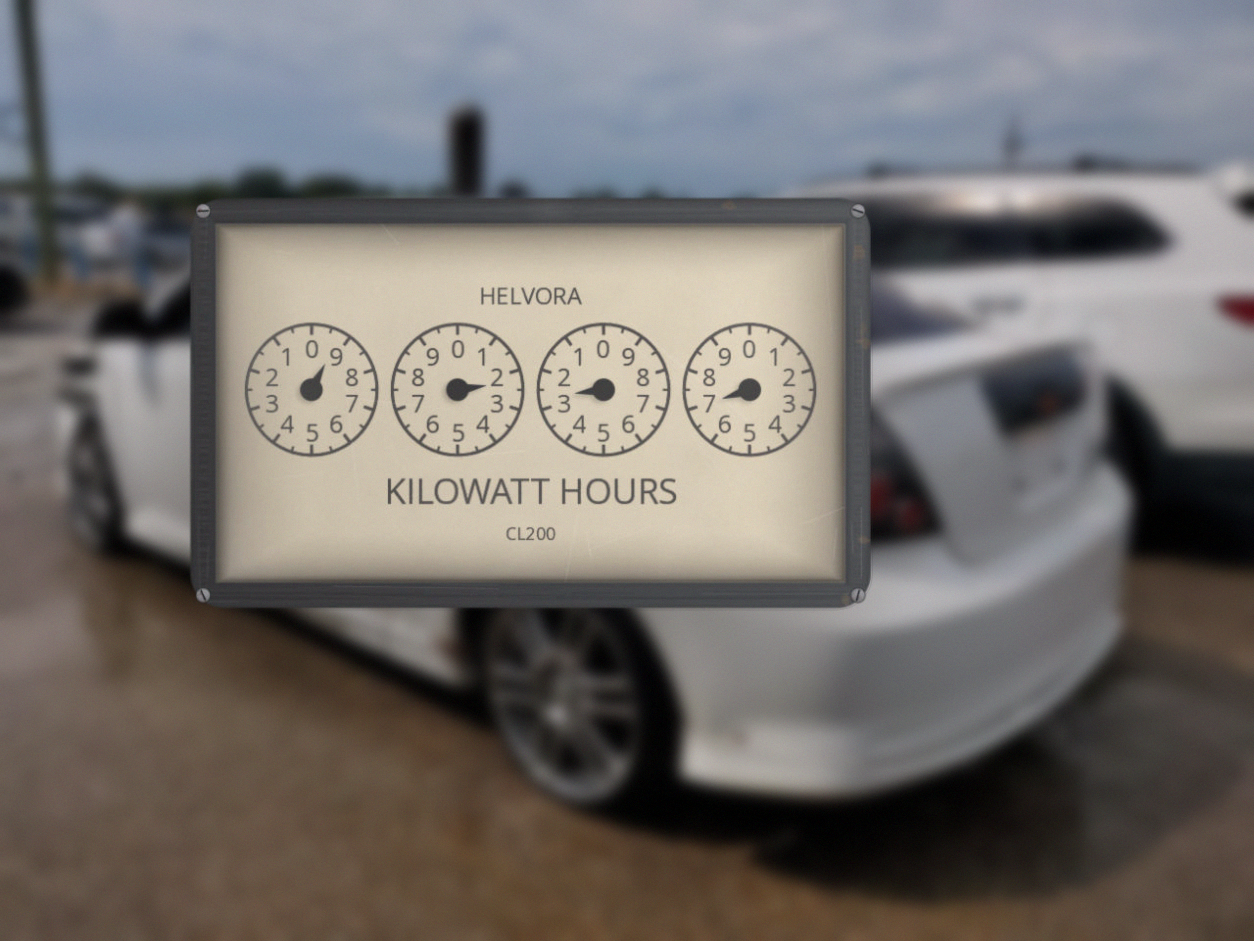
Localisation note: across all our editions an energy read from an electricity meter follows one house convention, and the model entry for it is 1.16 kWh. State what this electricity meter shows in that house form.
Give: 9227 kWh
